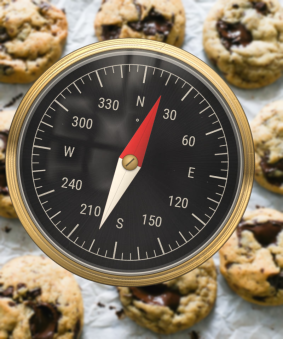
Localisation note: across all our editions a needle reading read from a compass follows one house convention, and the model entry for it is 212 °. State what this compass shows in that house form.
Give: 15 °
